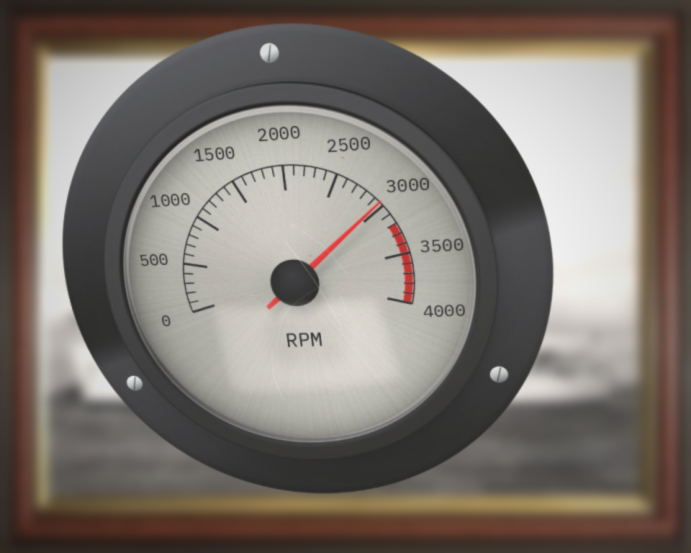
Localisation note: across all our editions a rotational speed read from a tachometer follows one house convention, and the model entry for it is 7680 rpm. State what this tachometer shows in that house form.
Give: 2950 rpm
